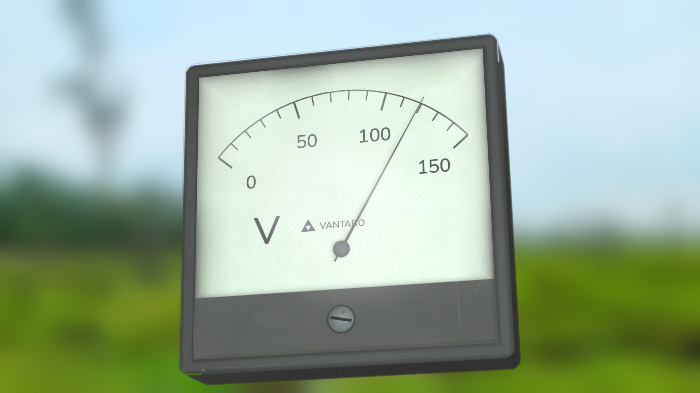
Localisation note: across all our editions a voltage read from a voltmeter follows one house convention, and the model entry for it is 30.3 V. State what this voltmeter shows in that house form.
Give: 120 V
